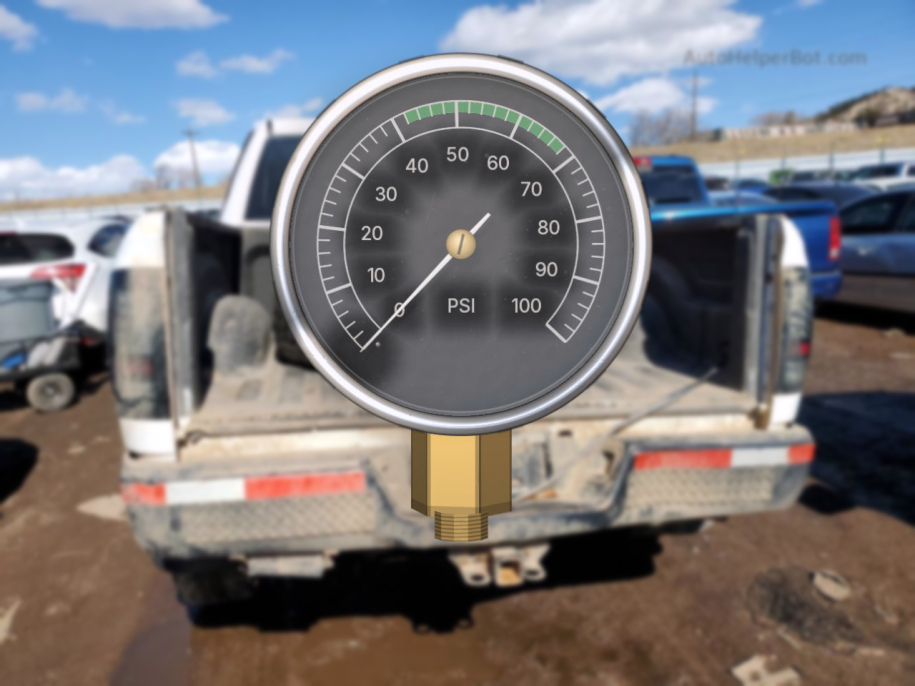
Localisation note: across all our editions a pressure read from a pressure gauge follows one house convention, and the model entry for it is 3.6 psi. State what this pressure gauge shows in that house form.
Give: 0 psi
